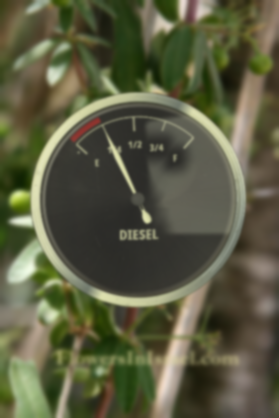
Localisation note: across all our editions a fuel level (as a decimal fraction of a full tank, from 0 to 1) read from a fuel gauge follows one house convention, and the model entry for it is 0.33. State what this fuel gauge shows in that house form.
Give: 0.25
